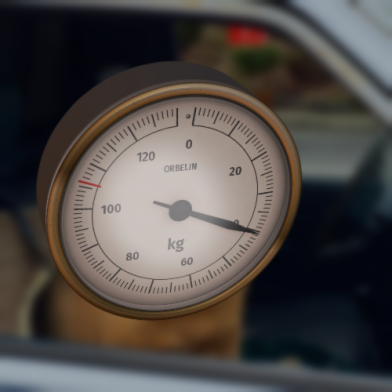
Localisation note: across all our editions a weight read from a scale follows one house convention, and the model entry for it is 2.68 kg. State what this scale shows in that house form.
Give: 40 kg
